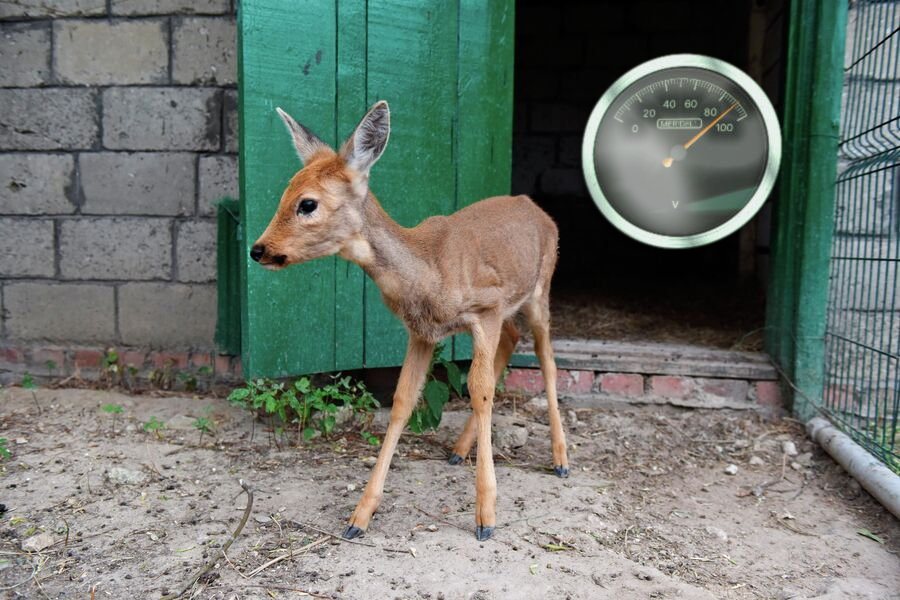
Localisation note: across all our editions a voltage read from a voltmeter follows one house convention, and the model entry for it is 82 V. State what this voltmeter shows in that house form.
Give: 90 V
